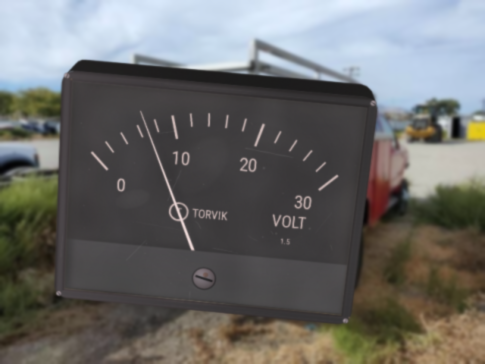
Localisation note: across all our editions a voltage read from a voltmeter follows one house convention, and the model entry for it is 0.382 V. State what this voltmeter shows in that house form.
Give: 7 V
